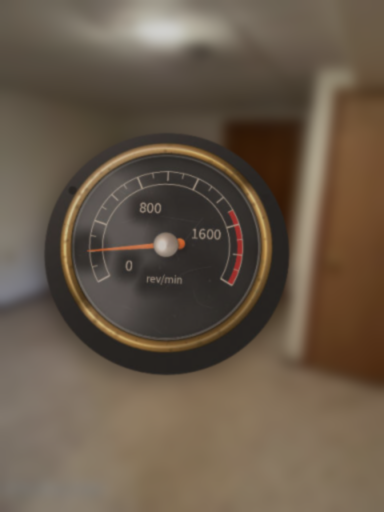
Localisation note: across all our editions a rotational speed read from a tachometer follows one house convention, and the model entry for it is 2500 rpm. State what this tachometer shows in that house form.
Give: 200 rpm
